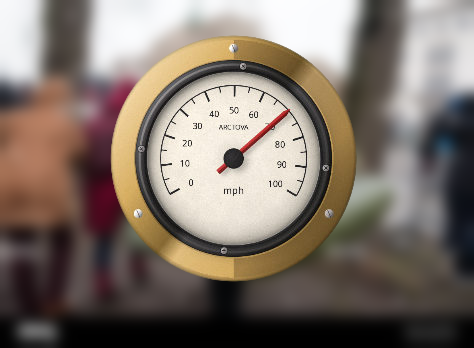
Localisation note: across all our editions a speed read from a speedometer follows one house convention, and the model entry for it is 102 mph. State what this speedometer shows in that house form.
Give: 70 mph
